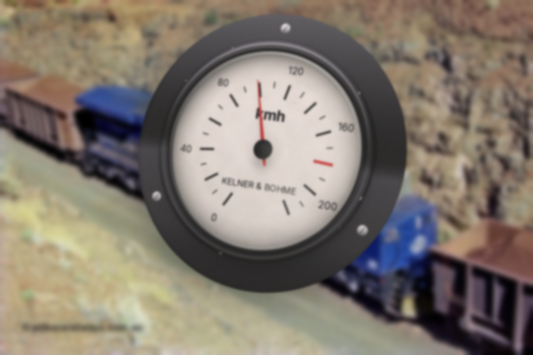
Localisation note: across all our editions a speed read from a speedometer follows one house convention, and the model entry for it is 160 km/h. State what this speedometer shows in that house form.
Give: 100 km/h
